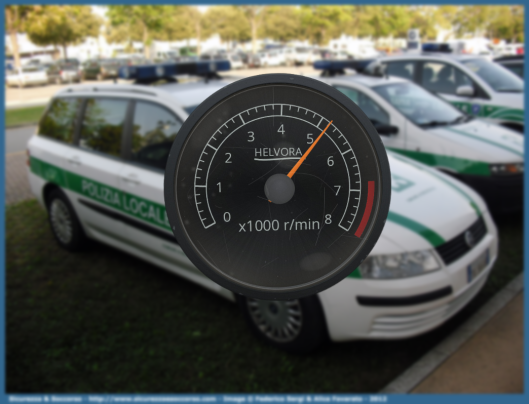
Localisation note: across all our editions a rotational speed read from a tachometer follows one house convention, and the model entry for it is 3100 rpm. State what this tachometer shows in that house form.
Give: 5200 rpm
